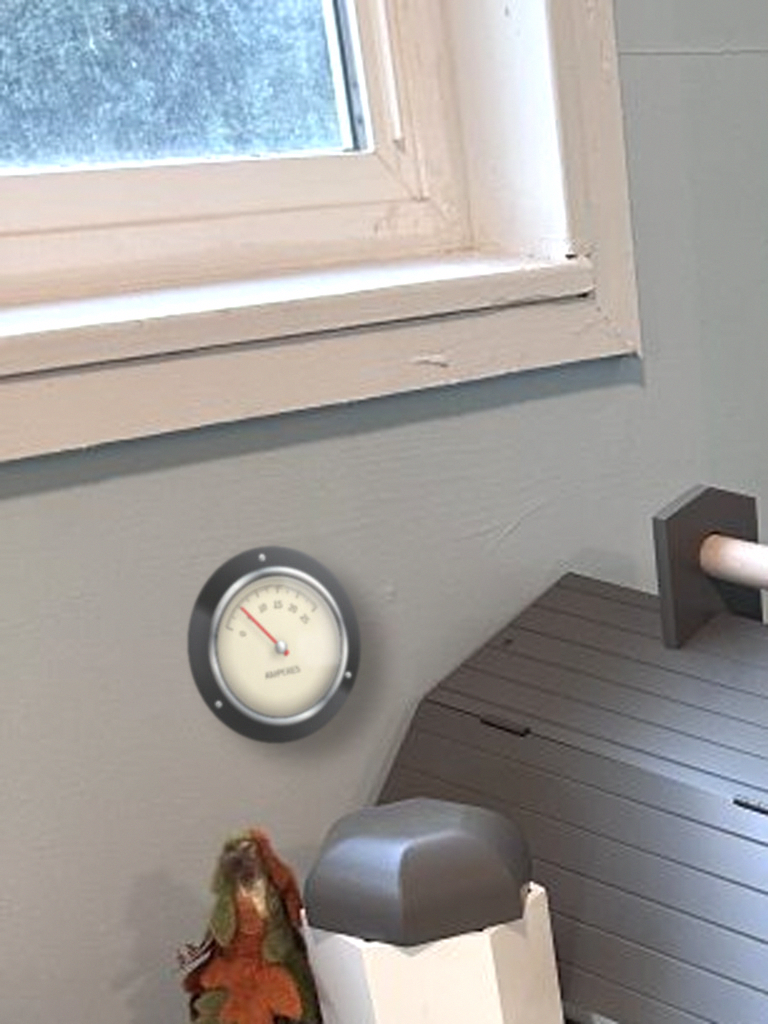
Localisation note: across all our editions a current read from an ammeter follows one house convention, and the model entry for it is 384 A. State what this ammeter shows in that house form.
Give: 5 A
